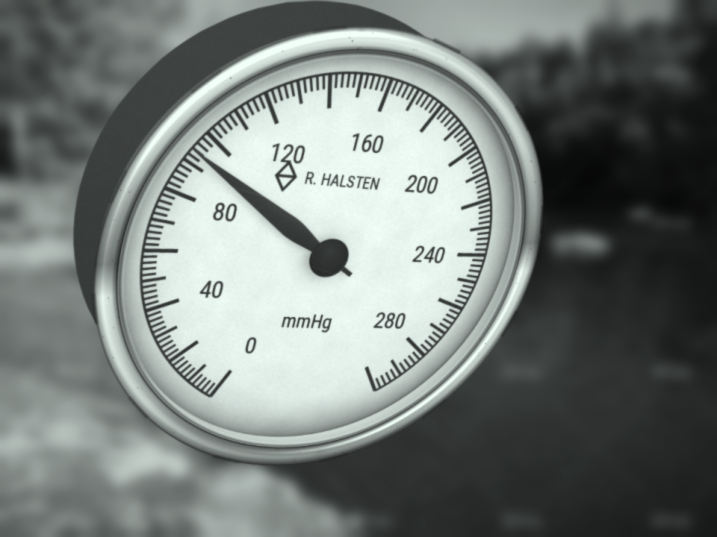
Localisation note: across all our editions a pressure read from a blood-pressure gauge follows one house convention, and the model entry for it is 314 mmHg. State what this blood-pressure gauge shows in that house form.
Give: 94 mmHg
